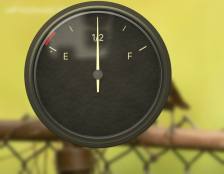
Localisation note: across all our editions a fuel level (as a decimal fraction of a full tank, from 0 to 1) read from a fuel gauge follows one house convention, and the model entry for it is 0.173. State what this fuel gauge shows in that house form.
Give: 0.5
